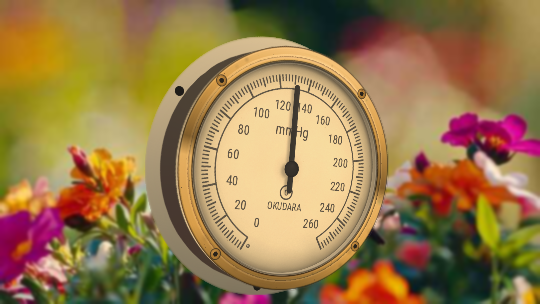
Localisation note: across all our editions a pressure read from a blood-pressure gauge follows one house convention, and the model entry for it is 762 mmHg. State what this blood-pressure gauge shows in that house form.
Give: 130 mmHg
